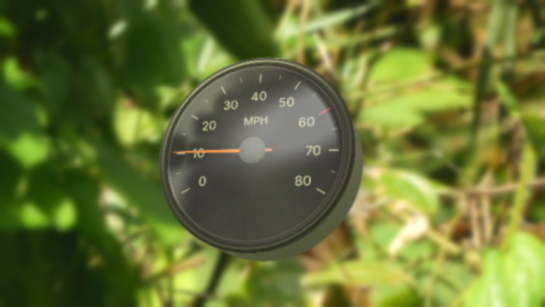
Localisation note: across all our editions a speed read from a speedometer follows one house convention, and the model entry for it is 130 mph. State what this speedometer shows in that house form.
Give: 10 mph
